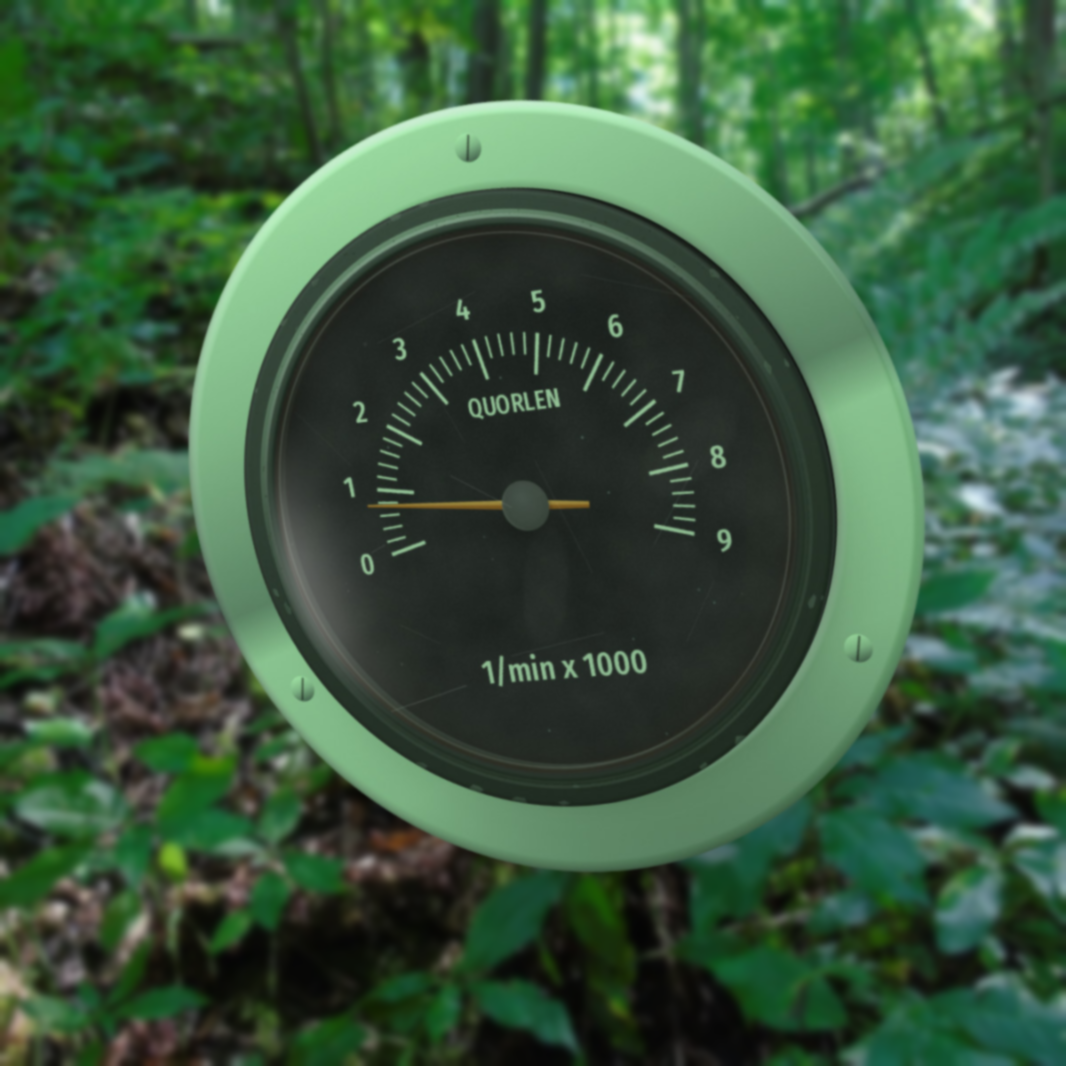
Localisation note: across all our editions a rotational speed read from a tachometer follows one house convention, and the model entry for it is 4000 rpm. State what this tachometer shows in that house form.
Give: 800 rpm
